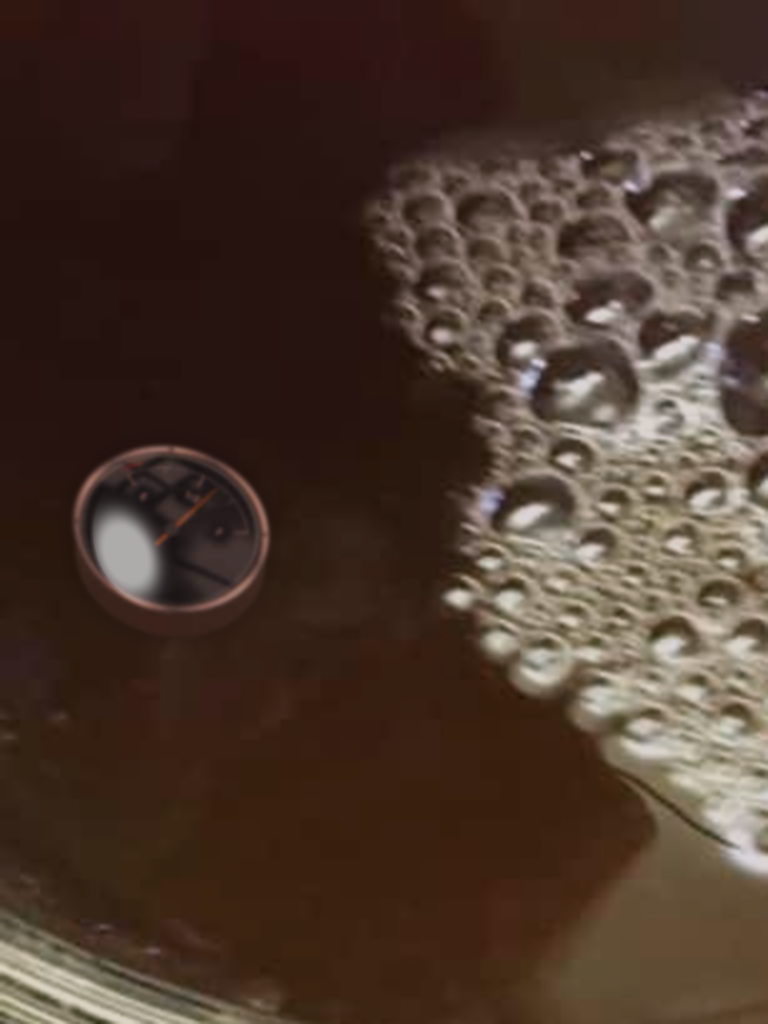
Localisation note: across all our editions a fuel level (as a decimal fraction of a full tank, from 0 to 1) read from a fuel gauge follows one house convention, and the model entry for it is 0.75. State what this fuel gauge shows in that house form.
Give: 0.625
